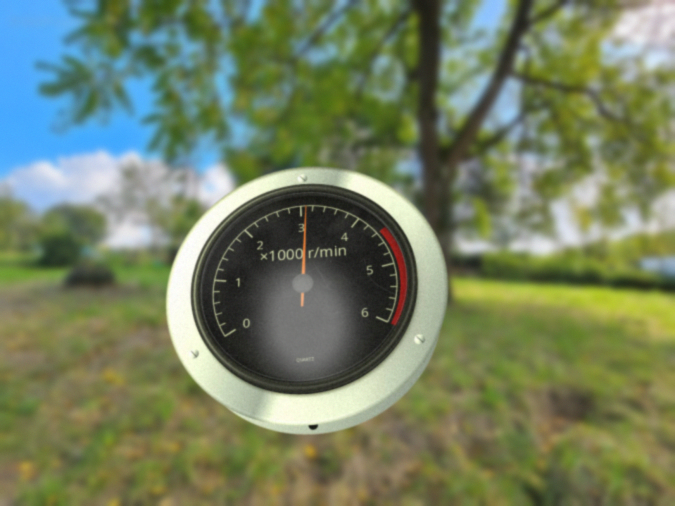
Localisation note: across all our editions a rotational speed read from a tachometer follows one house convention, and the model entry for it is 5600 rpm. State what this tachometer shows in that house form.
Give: 3100 rpm
